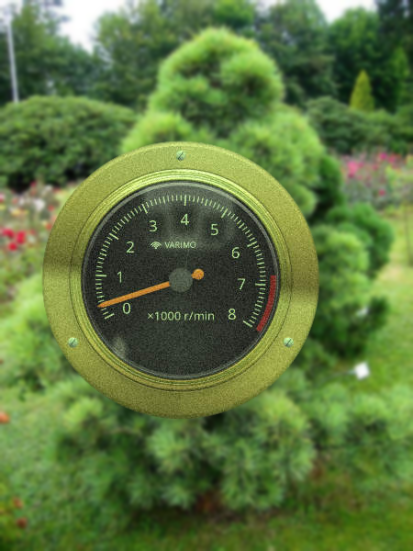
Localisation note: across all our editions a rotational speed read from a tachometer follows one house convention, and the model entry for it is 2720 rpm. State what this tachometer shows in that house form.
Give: 300 rpm
